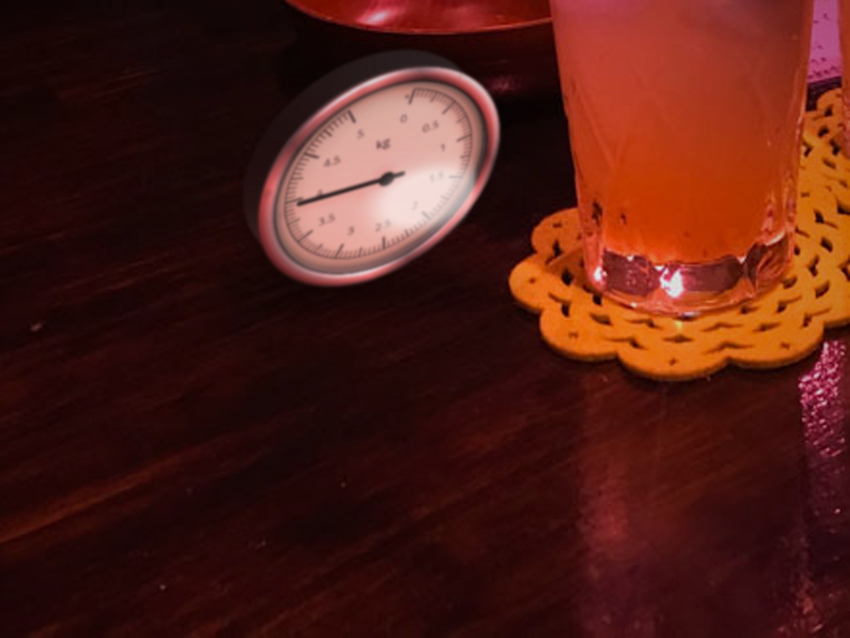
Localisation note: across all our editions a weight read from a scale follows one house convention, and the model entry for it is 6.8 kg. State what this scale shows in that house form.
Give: 4 kg
